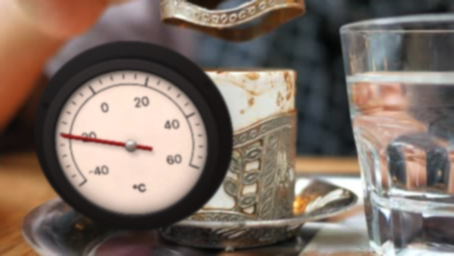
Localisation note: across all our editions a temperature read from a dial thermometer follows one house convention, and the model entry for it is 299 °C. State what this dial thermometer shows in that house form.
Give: -20 °C
